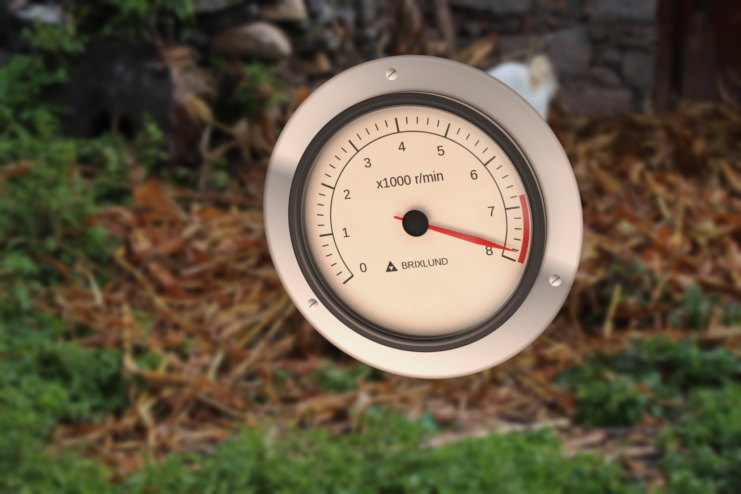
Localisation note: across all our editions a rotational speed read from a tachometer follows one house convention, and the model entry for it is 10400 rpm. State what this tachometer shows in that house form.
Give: 7800 rpm
